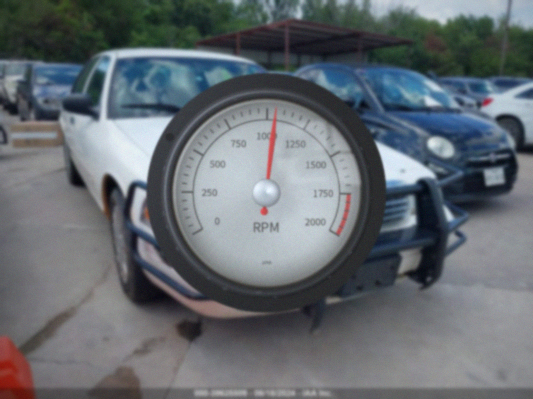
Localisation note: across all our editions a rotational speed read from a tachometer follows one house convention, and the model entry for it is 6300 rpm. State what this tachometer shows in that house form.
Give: 1050 rpm
